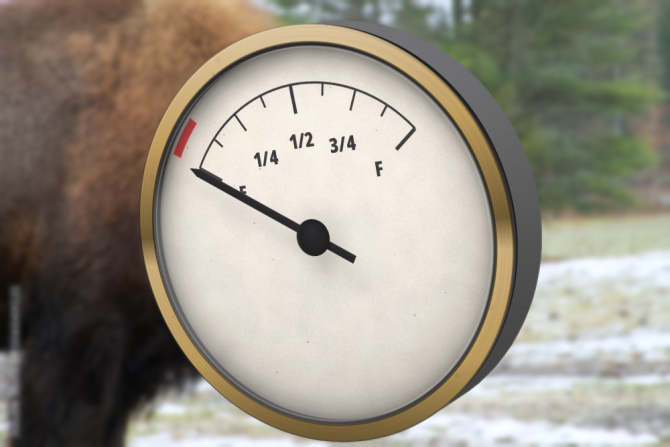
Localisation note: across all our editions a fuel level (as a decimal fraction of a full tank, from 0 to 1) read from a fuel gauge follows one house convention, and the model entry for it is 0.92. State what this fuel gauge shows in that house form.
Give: 0
